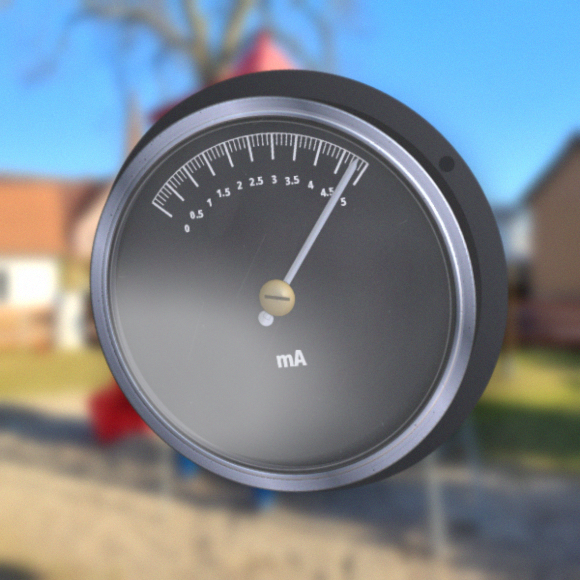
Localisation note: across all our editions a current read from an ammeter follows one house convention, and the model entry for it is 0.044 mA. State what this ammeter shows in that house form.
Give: 4.8 mA
